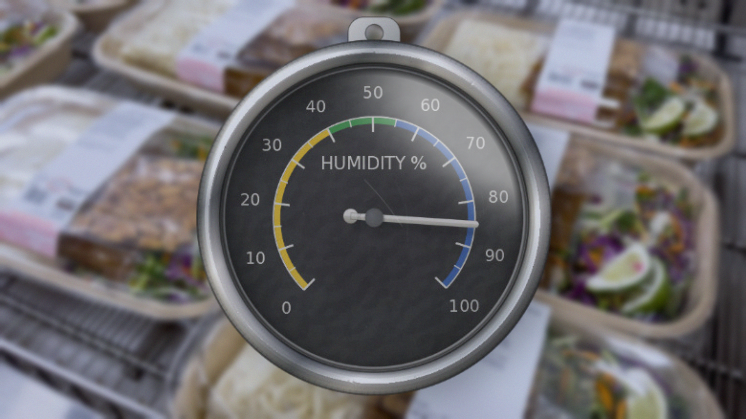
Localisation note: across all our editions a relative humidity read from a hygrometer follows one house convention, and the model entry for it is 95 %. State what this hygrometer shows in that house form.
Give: 85 %
